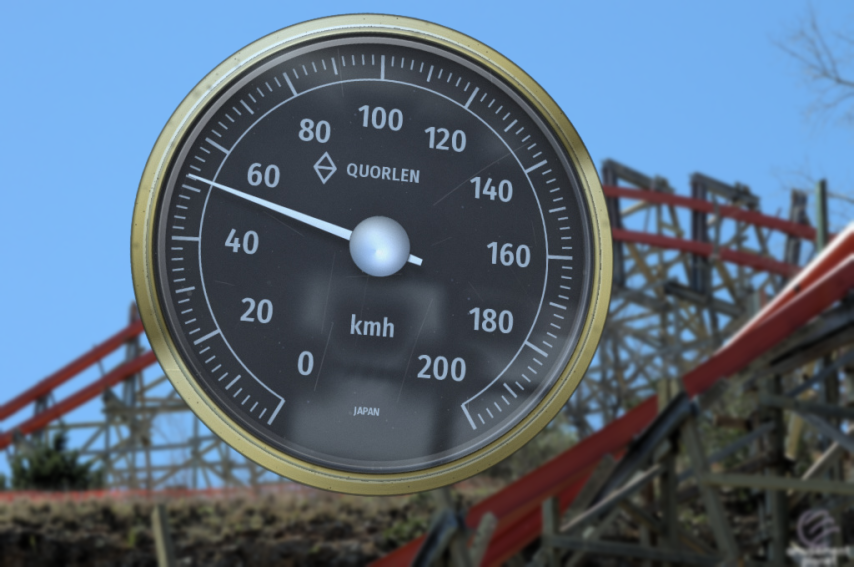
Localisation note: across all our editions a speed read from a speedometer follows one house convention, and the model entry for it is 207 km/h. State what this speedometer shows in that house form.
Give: 52 km/h
